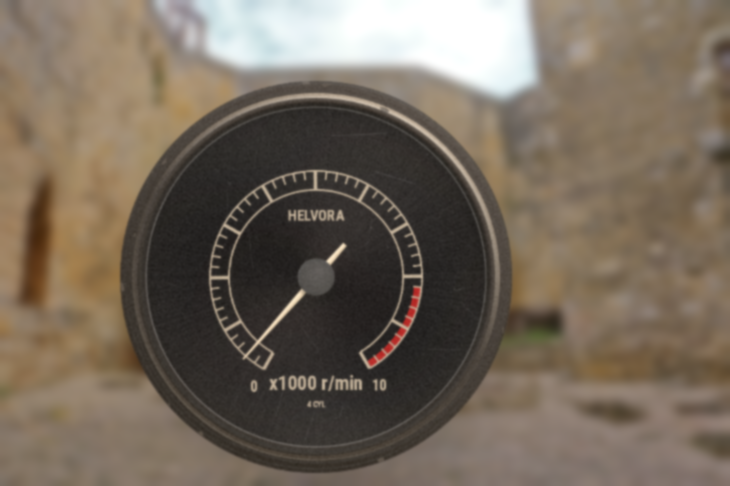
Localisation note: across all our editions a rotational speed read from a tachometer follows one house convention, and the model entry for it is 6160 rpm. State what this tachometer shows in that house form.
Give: 400 rpm
